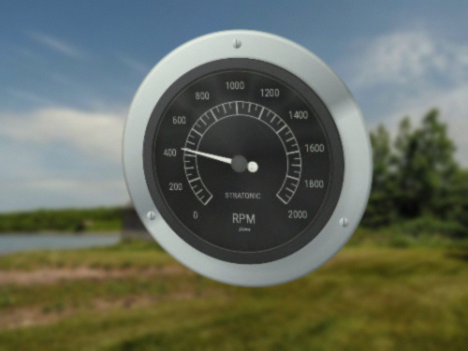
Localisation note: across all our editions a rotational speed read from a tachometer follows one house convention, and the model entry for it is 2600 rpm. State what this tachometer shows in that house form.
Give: 450 rpm
